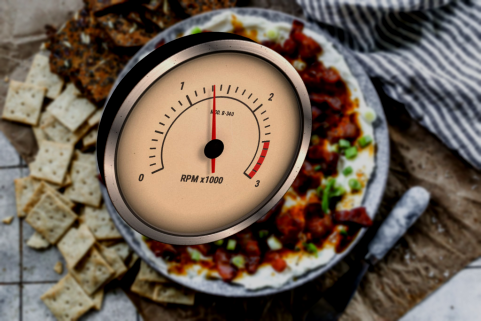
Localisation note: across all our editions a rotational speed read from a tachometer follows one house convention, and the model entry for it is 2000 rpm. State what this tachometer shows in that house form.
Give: 1300 rpm
